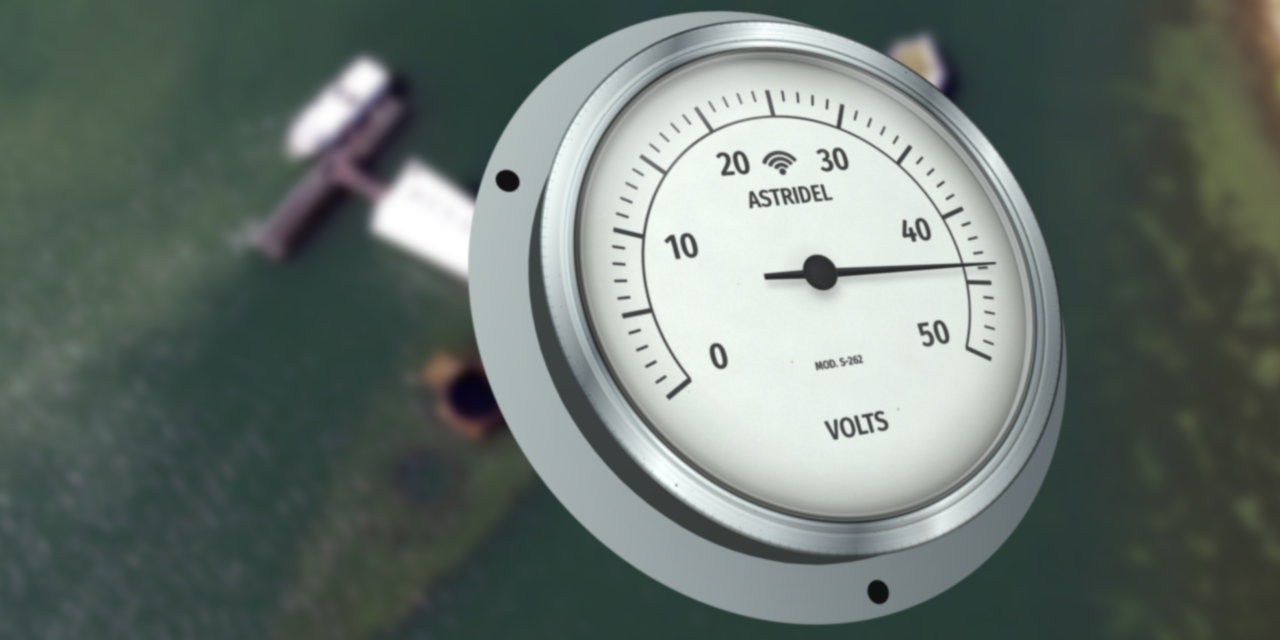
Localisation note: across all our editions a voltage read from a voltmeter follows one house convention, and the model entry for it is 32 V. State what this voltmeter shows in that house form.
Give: 44 V
